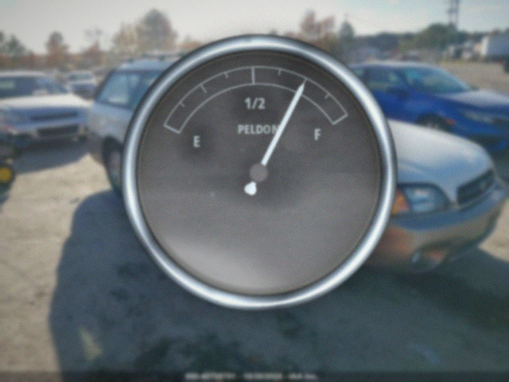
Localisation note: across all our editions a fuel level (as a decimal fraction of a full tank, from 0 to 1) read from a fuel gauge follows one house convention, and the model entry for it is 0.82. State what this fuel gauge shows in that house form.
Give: 0.75
